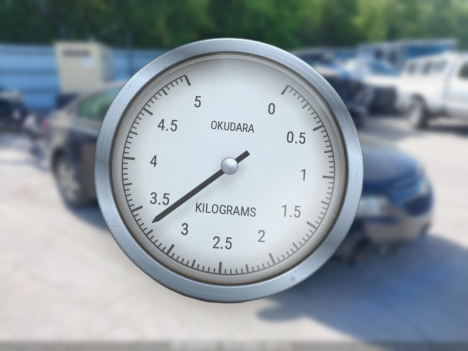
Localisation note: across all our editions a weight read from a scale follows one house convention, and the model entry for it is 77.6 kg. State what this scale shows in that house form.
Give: 3.3 kg
